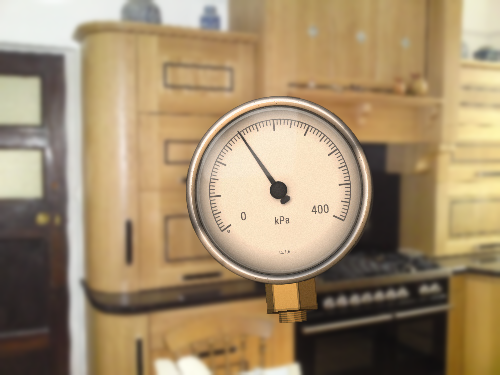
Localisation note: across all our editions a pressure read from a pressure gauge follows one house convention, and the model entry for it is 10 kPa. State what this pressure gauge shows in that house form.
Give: 150 kPa
